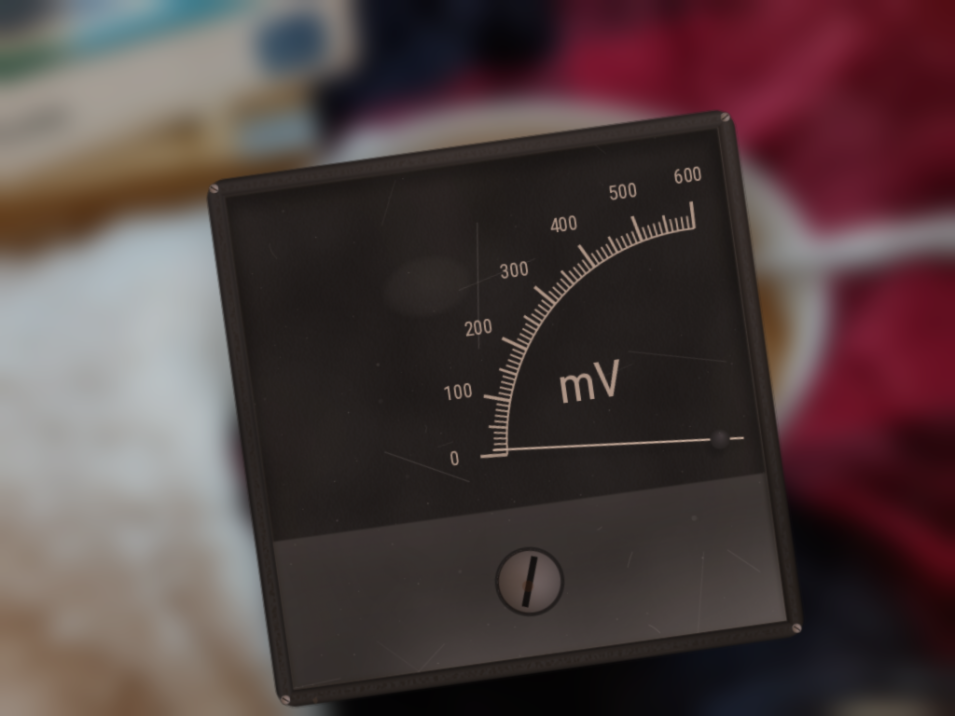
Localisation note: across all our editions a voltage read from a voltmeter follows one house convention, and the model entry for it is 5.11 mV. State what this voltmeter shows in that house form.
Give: 10 mV
